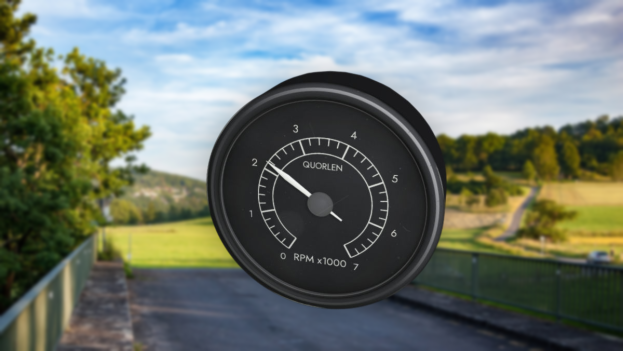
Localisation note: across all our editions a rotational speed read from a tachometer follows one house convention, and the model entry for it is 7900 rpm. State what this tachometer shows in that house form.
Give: 2200 rpm
